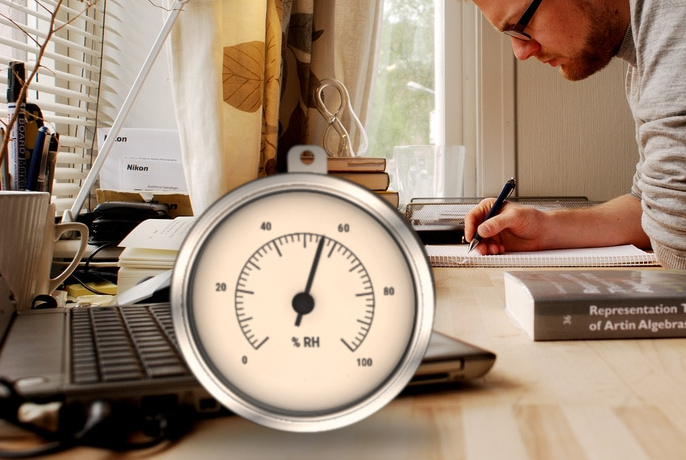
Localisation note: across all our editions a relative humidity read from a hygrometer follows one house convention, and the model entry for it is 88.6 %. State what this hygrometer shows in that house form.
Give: 56 %
